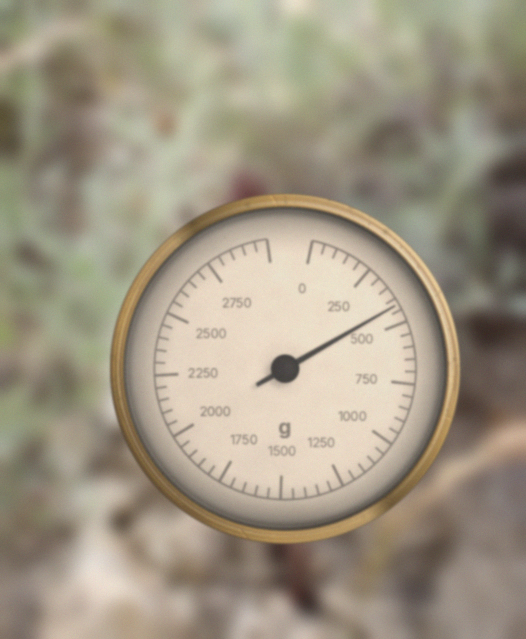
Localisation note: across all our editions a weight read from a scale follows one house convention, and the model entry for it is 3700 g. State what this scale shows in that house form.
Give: 425 g
